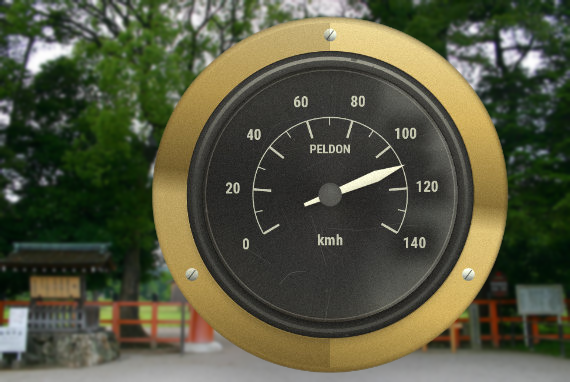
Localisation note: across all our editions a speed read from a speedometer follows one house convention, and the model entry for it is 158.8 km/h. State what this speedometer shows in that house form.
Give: 110 km/h
